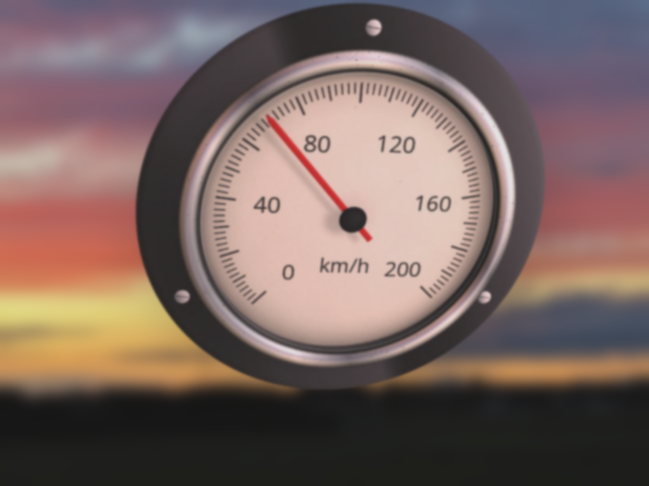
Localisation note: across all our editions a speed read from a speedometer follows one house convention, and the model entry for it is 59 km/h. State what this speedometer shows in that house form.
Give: 70 km/h
